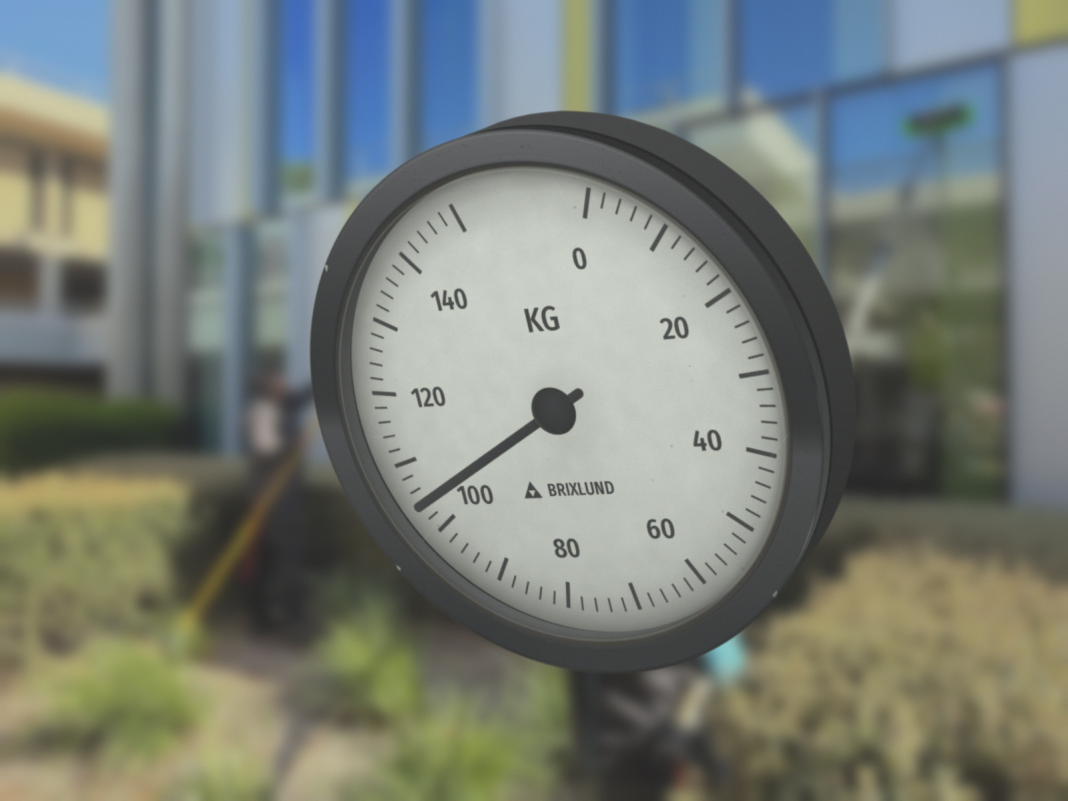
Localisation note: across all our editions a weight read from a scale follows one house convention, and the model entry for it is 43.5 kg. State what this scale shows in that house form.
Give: 104 kg
